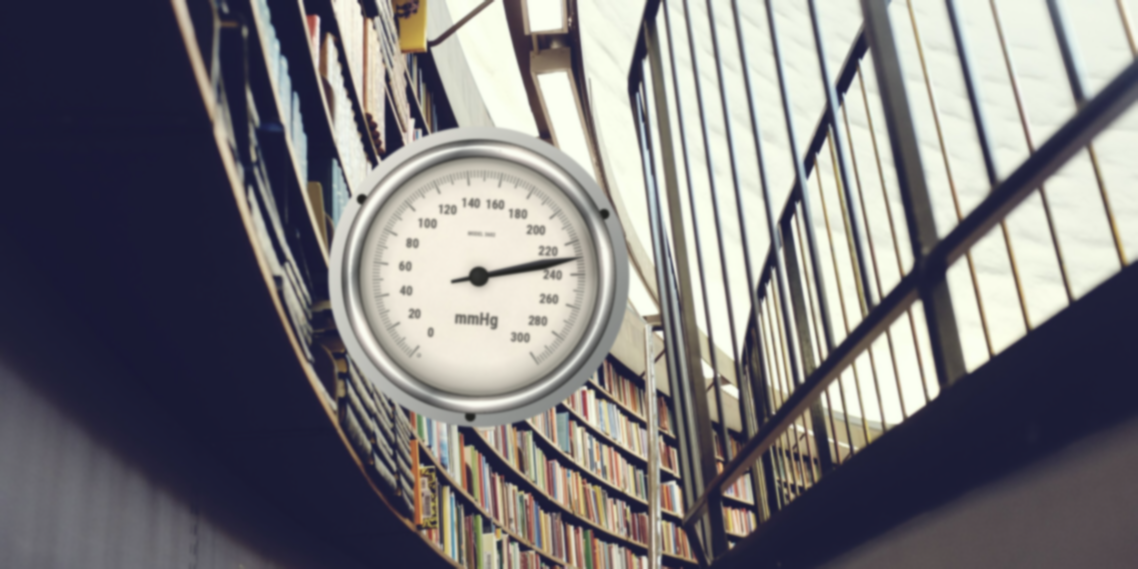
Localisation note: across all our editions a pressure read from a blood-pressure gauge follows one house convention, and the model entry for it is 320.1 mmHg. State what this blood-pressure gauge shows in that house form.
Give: 230 mmHg
